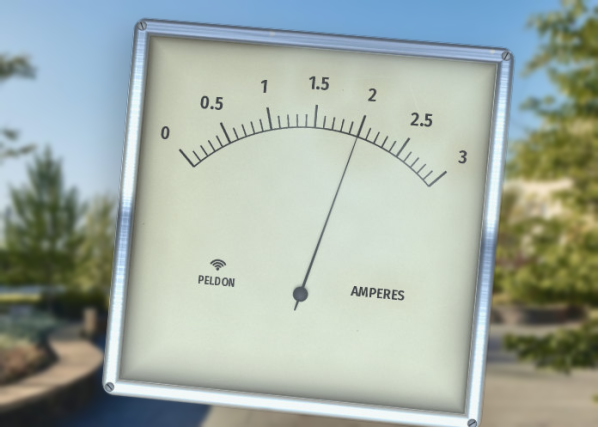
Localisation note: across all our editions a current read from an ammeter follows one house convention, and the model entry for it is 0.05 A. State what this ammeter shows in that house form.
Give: 2 A
